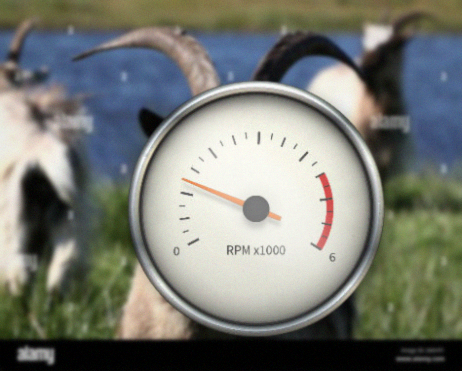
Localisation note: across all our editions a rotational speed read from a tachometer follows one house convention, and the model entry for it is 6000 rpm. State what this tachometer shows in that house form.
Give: 1250 rpm
